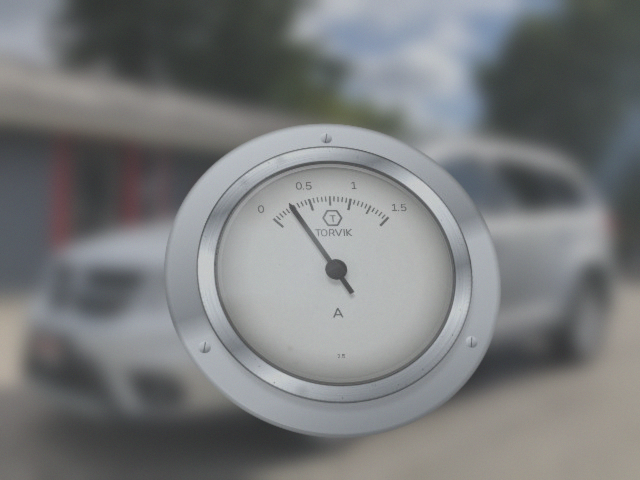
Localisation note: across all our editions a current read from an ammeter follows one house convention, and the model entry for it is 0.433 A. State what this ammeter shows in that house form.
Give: 0.25 A
